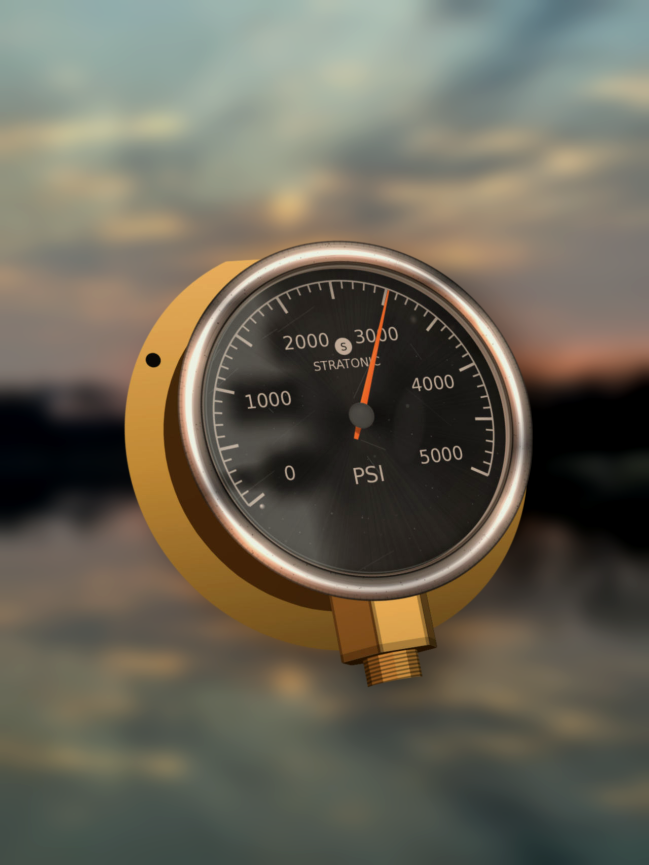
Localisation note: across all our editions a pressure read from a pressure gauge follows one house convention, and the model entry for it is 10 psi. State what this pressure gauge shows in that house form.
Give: 3000 psi
